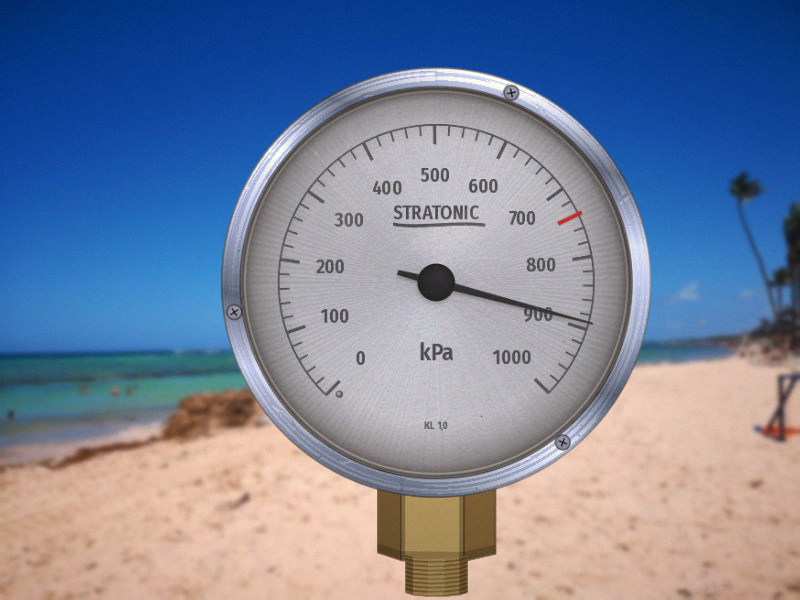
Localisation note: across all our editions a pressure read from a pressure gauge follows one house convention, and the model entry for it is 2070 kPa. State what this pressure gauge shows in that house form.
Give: 890 kPa
